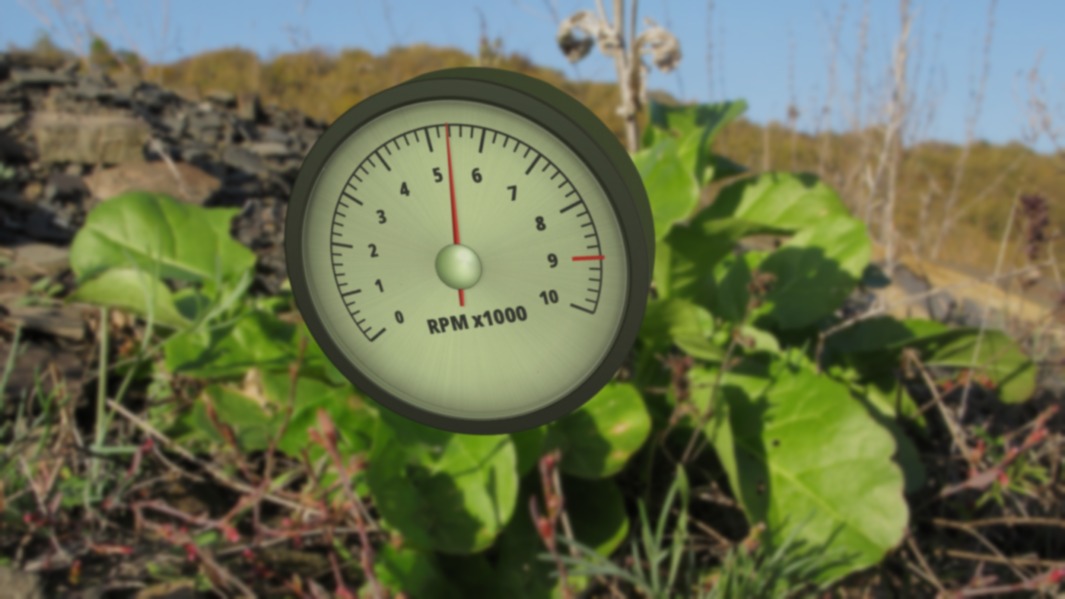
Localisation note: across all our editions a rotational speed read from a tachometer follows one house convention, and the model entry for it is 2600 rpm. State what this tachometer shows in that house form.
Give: 5400 rpm
